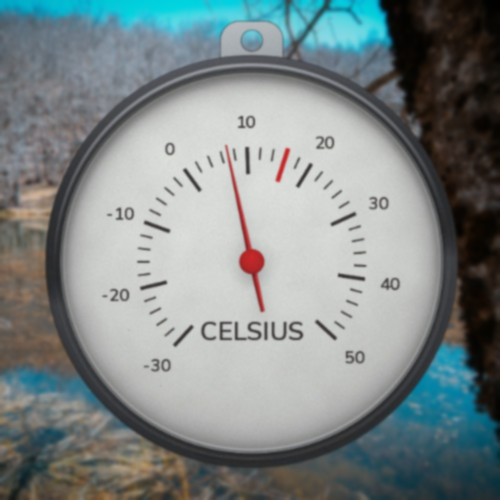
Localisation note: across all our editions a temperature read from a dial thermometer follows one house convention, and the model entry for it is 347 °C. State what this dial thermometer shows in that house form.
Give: 7 °C
